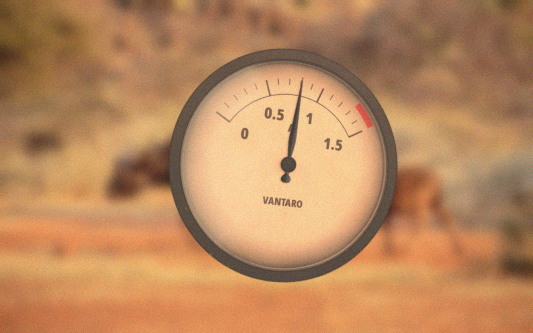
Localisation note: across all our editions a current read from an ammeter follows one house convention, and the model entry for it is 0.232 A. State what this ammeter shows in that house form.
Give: 0.8 A
